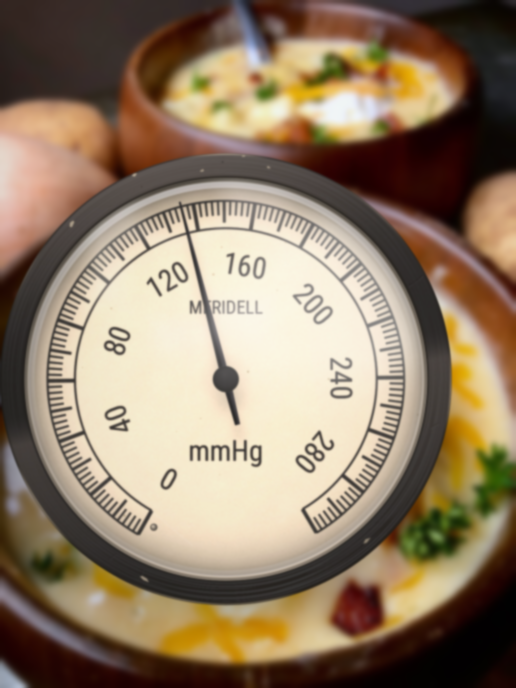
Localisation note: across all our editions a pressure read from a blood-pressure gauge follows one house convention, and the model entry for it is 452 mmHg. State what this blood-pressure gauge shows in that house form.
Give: 136 mmHg
